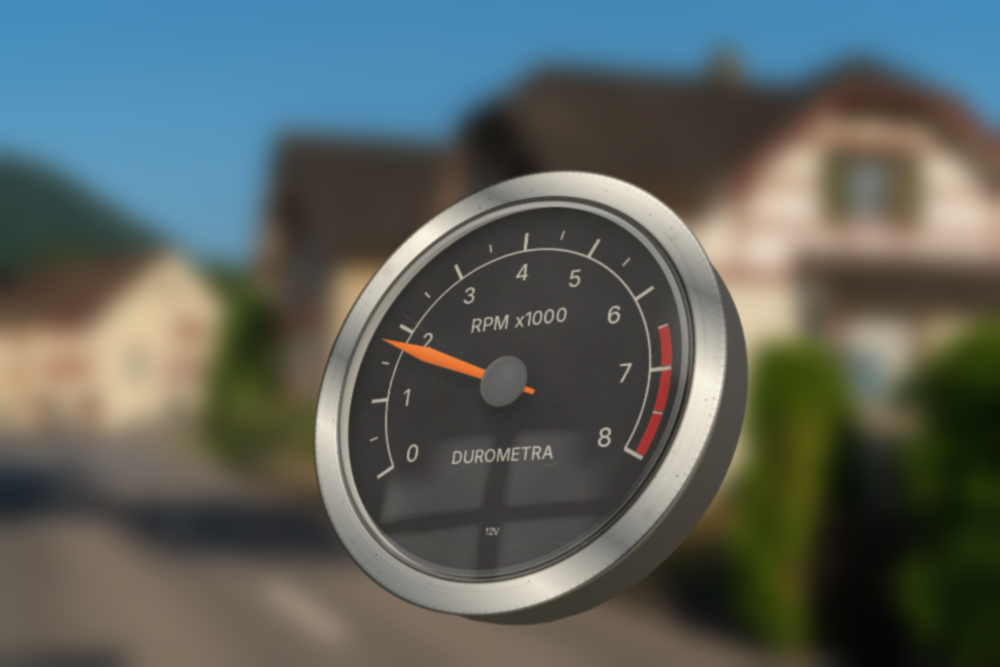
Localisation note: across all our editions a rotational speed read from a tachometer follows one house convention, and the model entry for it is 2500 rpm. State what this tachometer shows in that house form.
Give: 1750 rpm
